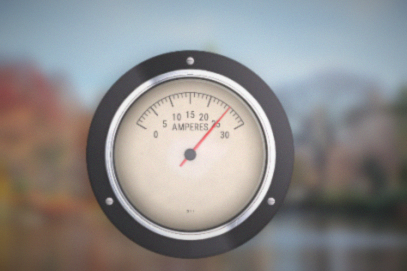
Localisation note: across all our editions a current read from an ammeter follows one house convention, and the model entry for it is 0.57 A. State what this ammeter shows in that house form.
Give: 25 A
